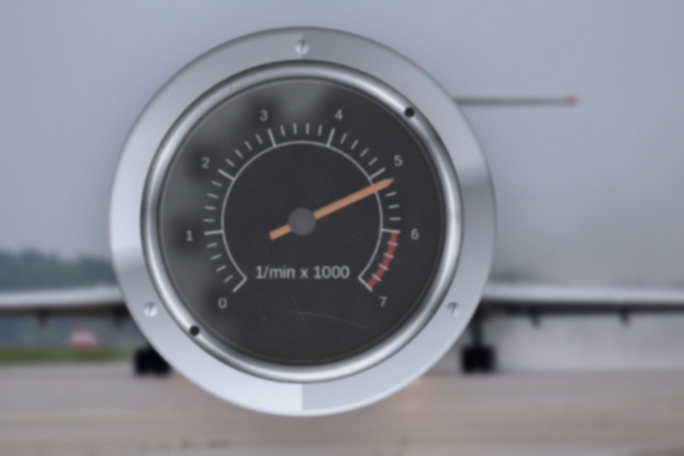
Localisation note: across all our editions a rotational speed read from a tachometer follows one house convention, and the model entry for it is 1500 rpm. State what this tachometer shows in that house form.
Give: 5200 rpm
